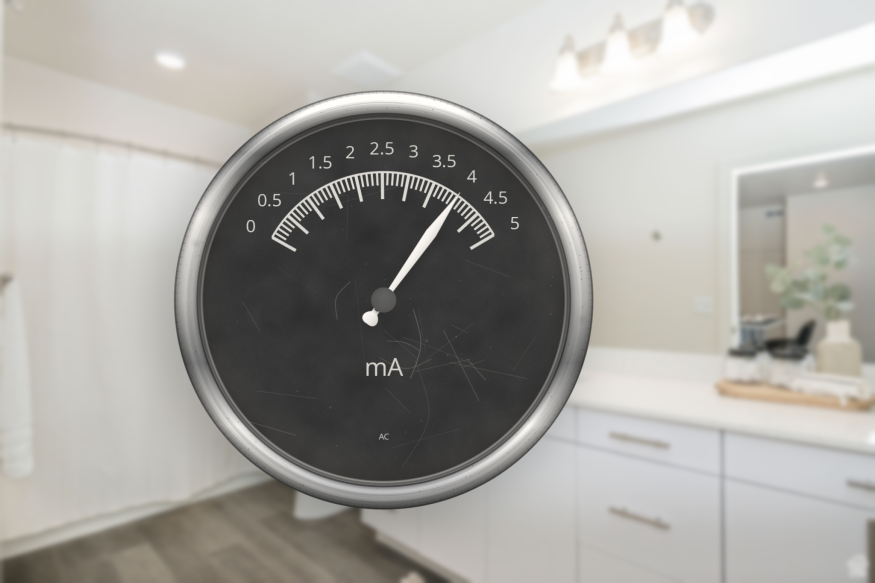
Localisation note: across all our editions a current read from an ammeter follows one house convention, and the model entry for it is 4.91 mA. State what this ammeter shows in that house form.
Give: 4 mA
